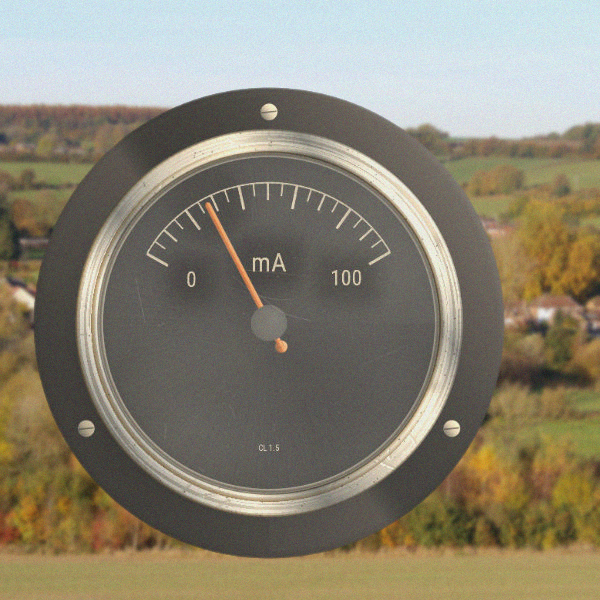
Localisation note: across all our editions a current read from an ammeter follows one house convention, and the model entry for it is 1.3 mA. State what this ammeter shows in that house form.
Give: 27.5 mA
